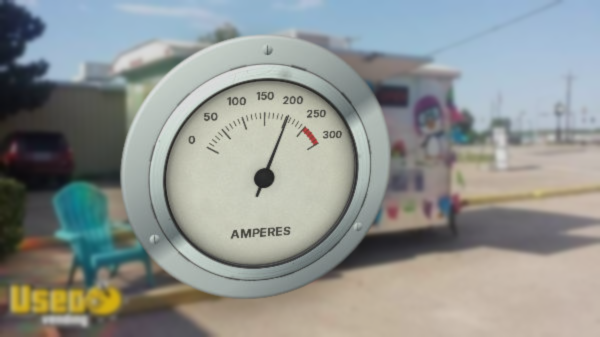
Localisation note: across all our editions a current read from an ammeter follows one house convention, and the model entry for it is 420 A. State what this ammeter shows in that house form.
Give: 200 A
